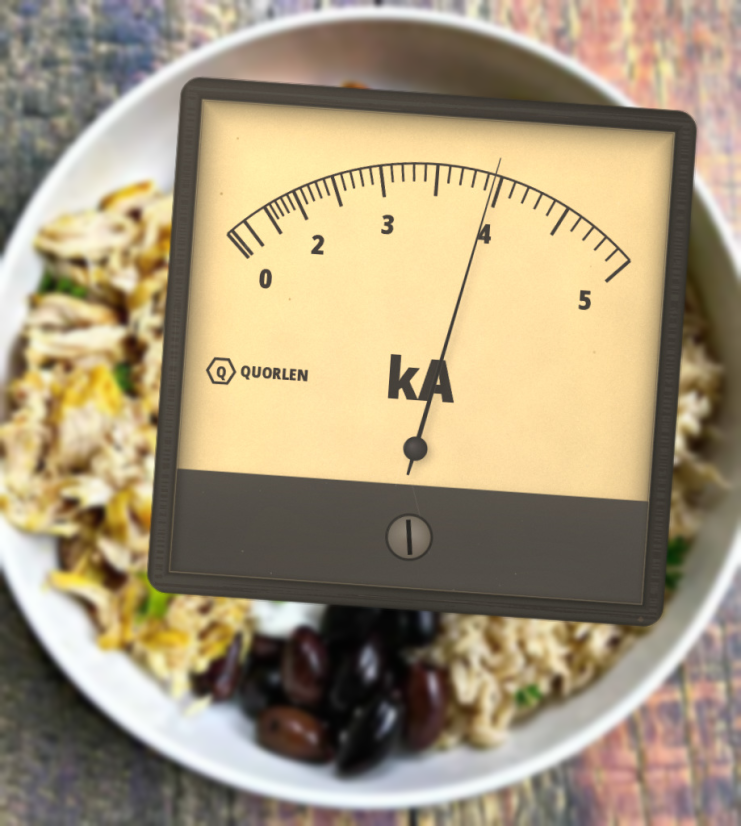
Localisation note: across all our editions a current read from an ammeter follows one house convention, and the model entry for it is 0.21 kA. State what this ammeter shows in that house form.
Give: 3.95 kA
